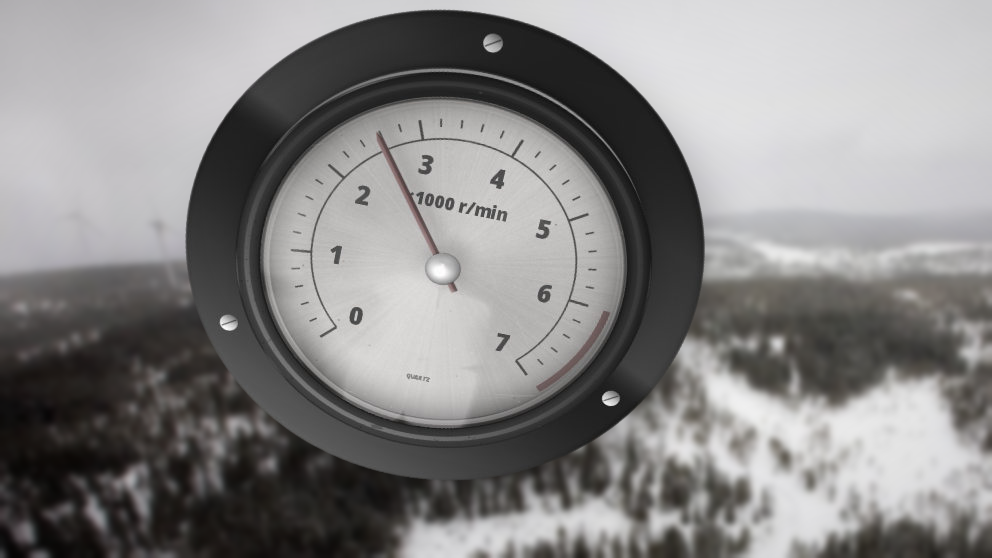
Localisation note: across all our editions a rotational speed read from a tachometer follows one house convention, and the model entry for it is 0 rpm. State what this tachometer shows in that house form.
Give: 2600 rpm
